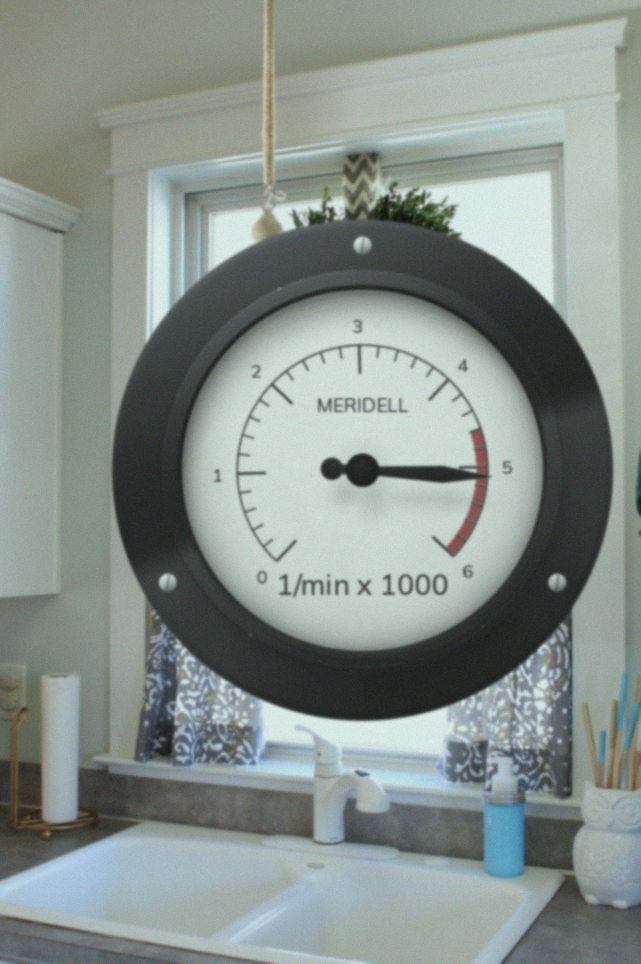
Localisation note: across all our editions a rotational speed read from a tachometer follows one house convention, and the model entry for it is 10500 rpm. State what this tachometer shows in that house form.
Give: 5100 rpm
